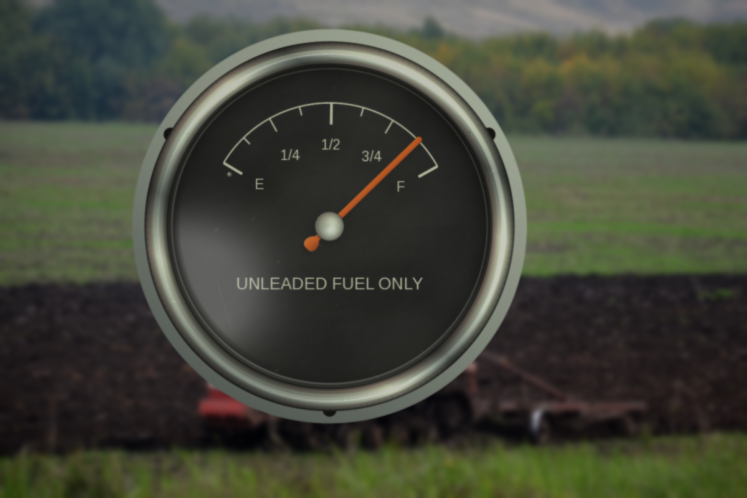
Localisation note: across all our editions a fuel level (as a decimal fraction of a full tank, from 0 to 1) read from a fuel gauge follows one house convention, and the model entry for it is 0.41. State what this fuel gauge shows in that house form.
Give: 0.875
